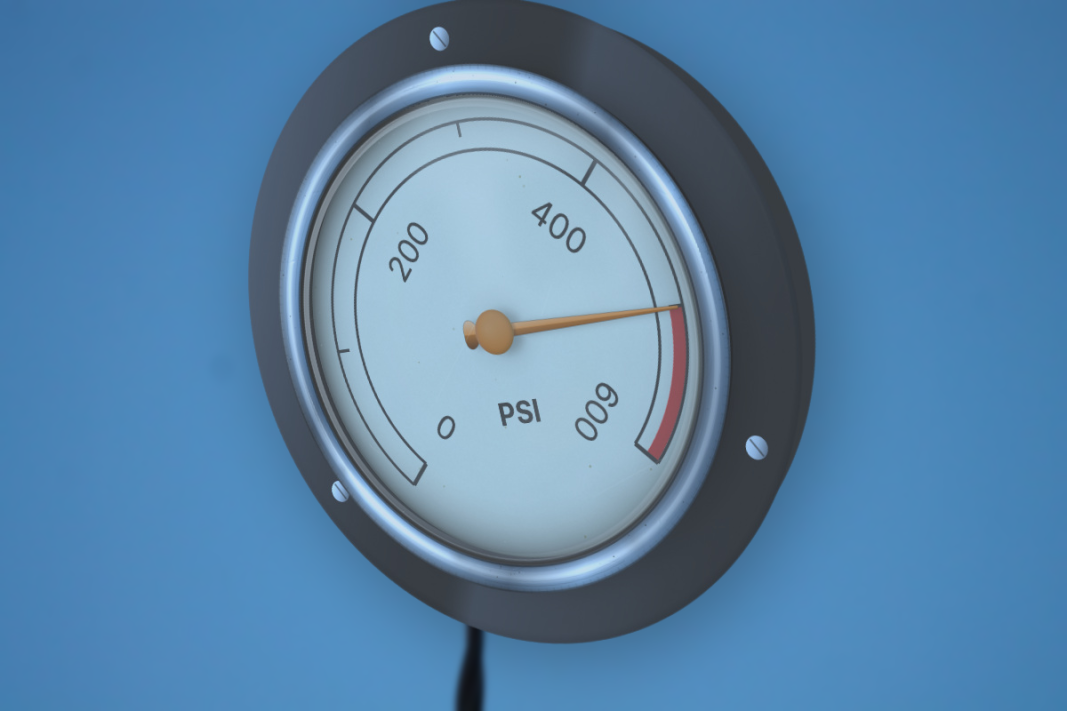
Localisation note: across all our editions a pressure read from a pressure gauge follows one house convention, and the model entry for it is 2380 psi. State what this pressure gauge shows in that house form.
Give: 500 psi
